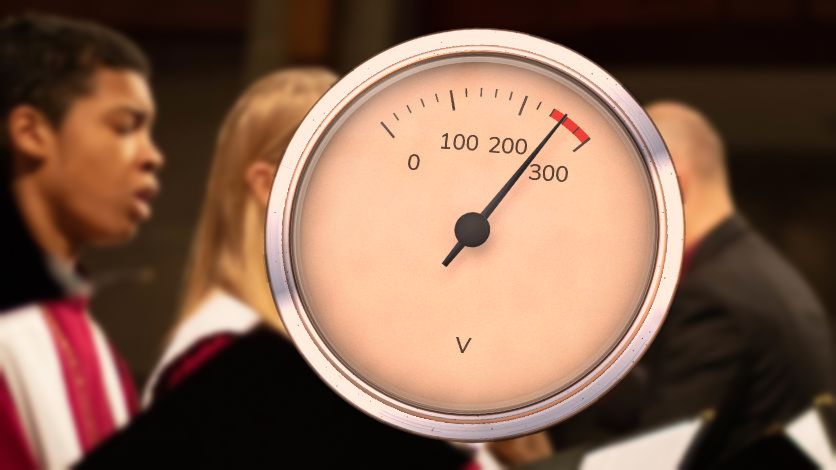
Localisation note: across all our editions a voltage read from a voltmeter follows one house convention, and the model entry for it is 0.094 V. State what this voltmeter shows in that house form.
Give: 260 V
